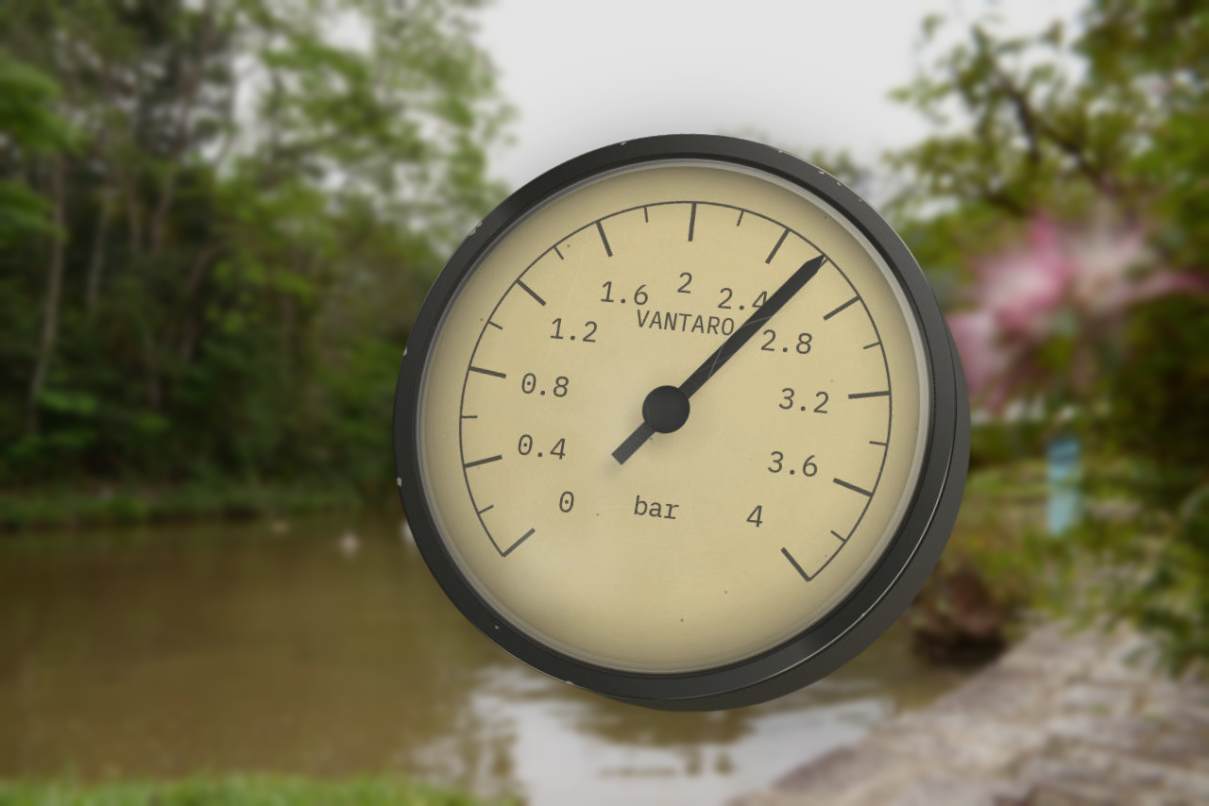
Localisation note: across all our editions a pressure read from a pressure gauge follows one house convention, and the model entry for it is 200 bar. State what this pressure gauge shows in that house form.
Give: 2.6 bar
